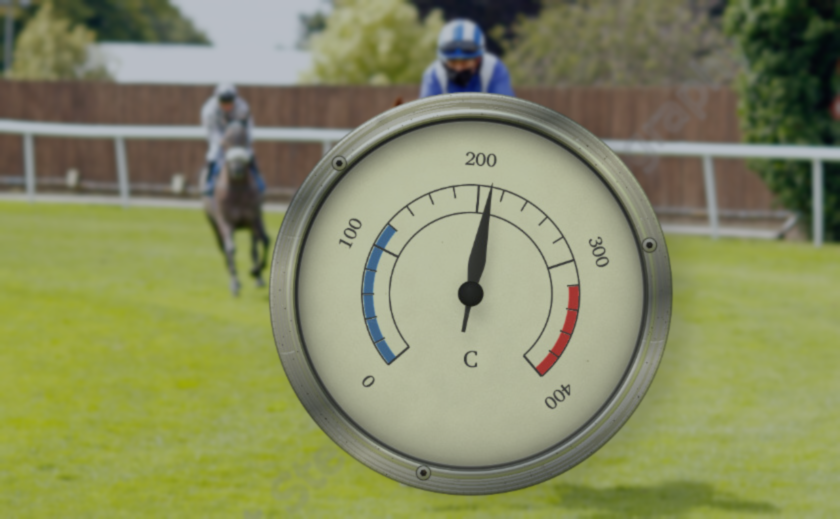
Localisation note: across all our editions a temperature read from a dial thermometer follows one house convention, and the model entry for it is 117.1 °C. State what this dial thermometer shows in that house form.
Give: 210 °C
